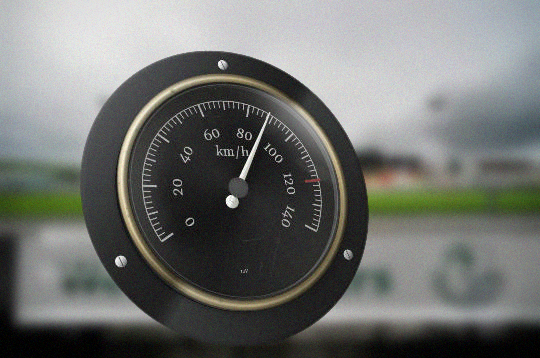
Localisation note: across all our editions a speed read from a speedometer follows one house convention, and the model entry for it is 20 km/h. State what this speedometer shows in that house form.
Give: 88 km/h
